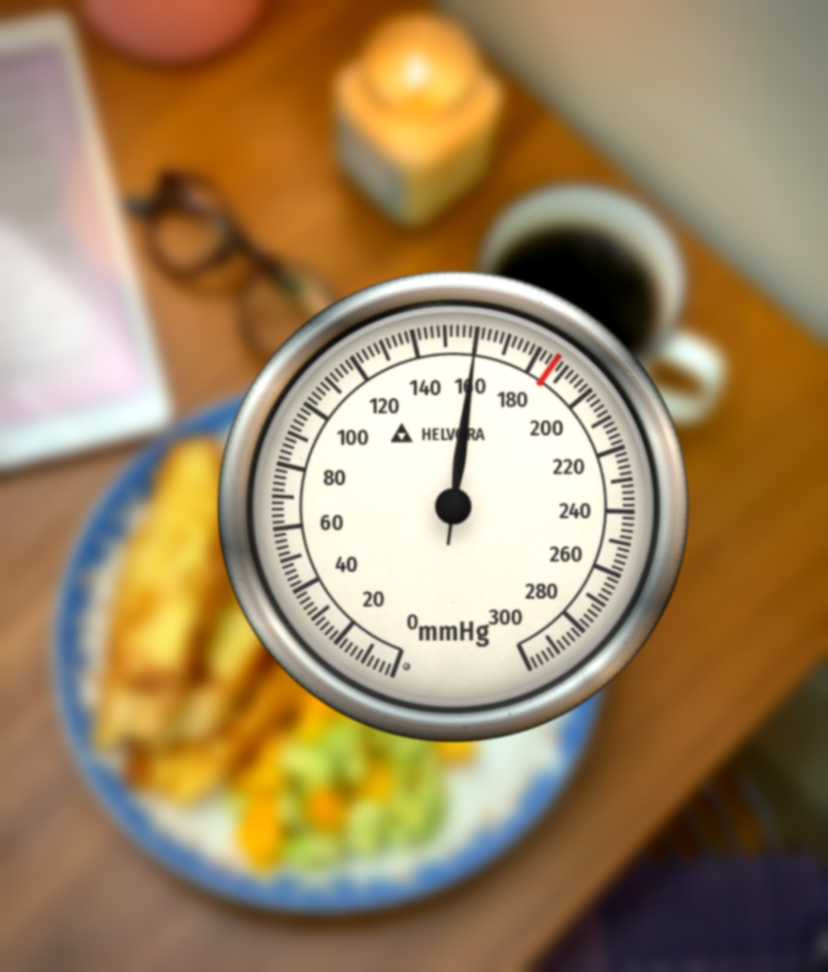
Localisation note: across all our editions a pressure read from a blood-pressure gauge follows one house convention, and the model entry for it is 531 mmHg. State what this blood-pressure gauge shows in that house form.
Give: 160 mmHg
